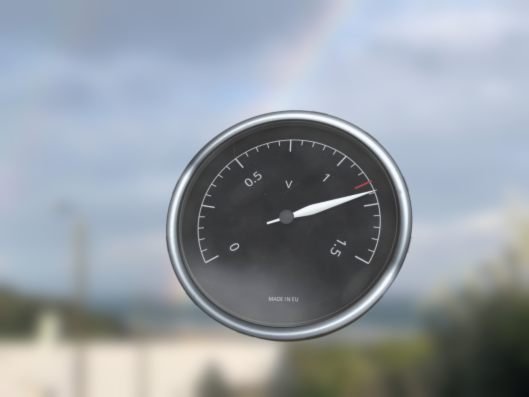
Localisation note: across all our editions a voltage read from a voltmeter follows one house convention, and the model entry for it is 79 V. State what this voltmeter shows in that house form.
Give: 1.2 V
